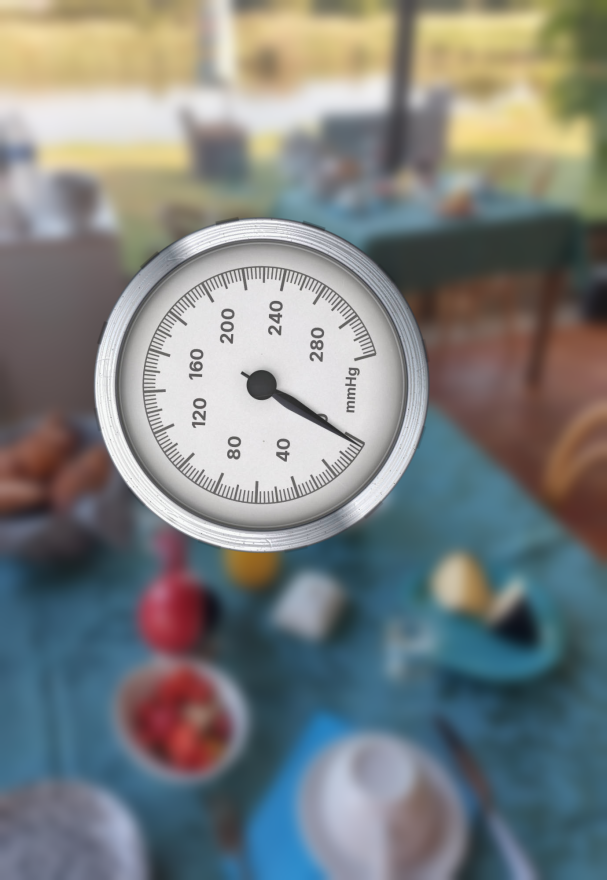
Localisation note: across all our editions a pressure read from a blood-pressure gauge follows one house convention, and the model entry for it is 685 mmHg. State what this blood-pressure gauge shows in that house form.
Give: 2 mmHg
